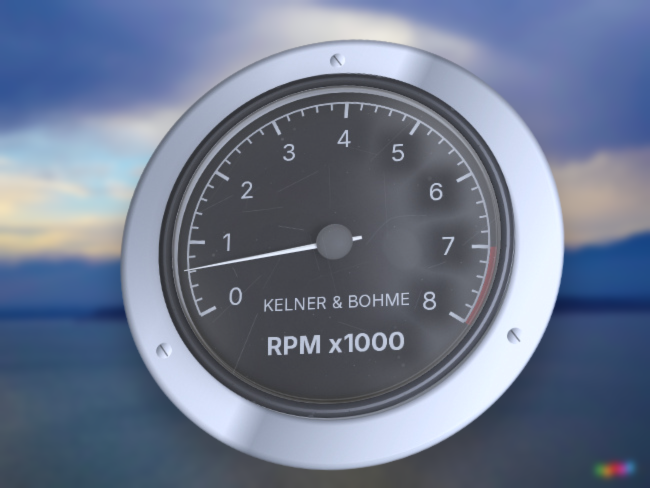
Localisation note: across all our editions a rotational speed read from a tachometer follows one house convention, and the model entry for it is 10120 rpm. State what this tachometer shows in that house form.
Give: 600 rpm
